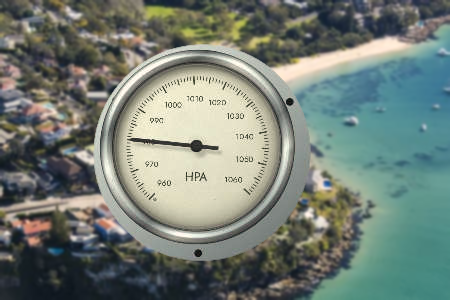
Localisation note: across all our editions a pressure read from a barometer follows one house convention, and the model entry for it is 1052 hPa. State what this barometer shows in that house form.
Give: 980 hPa
